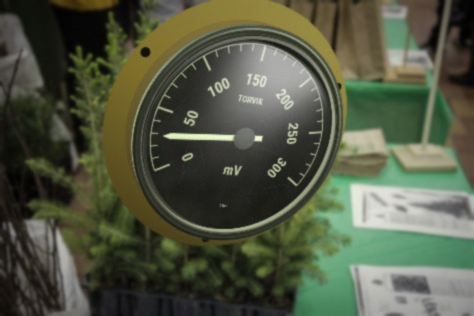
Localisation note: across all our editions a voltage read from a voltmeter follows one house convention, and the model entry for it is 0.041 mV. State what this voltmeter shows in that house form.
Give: 30 mV
